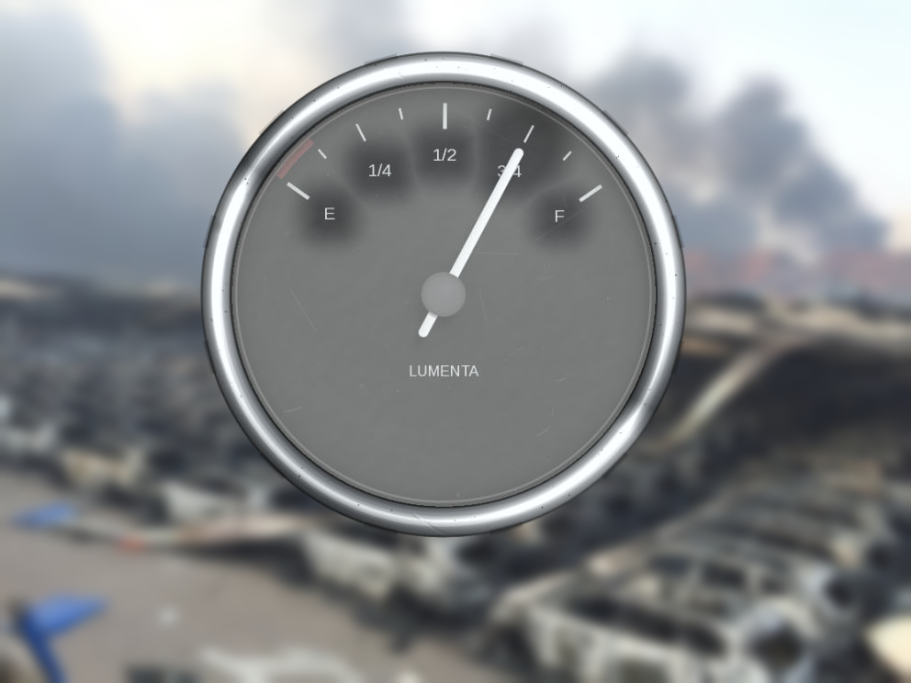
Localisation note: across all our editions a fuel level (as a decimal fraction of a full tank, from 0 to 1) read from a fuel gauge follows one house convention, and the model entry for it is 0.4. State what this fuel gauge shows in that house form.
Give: 0.75
